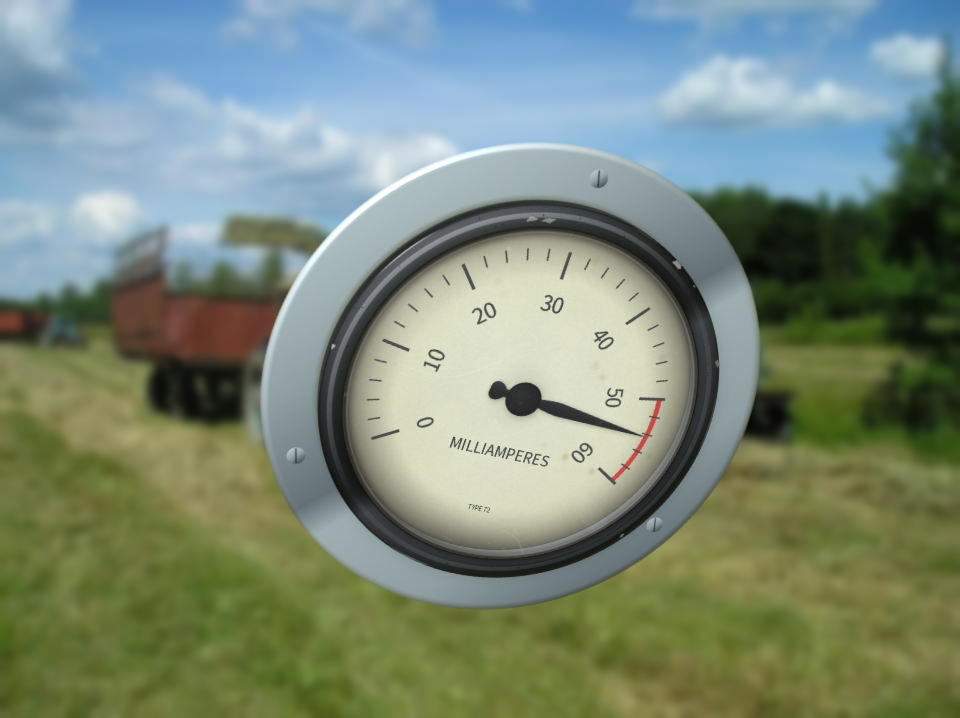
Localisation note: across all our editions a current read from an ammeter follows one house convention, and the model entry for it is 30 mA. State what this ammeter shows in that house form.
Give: 54 mA
